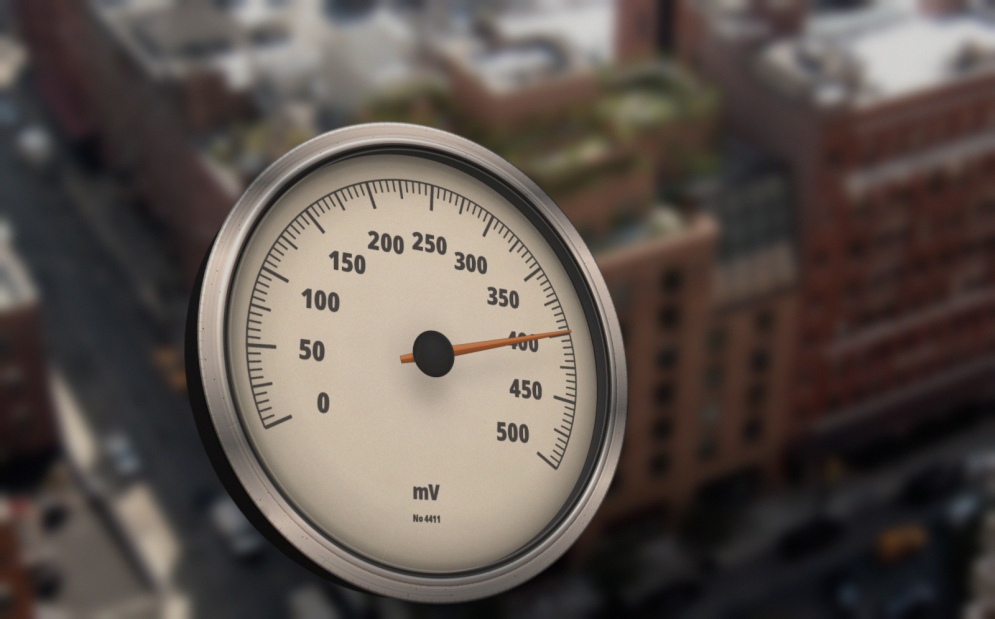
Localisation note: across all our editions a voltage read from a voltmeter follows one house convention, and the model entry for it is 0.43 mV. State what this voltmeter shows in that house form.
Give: 400 mV
